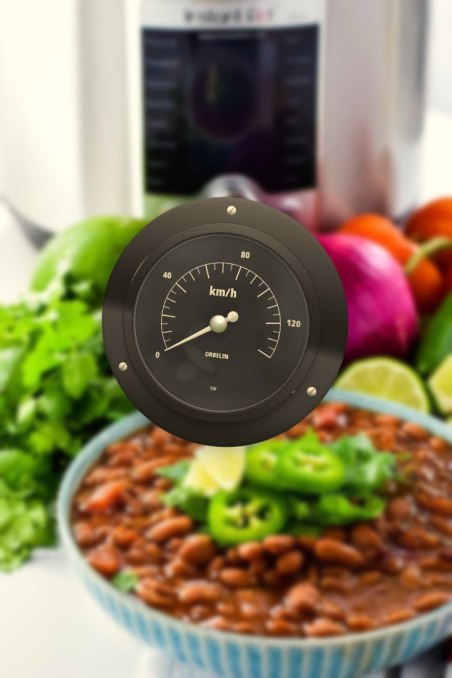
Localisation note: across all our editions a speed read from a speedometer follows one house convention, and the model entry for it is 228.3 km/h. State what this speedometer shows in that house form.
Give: 0 km/h
